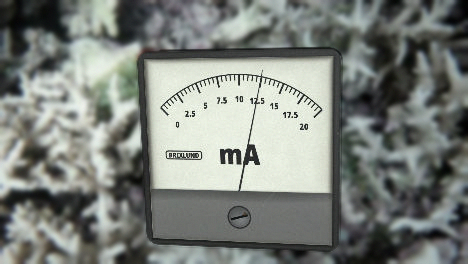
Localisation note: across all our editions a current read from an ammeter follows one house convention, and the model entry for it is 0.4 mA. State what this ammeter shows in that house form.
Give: 12.5 mA
